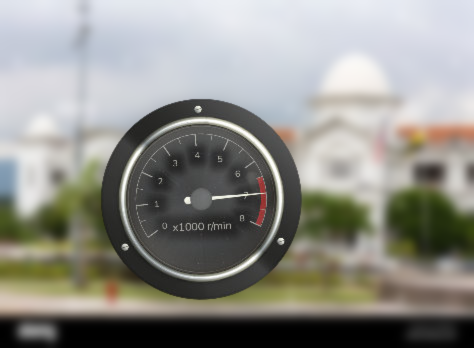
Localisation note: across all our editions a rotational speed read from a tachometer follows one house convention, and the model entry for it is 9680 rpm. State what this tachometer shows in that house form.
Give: 7000 rpm
